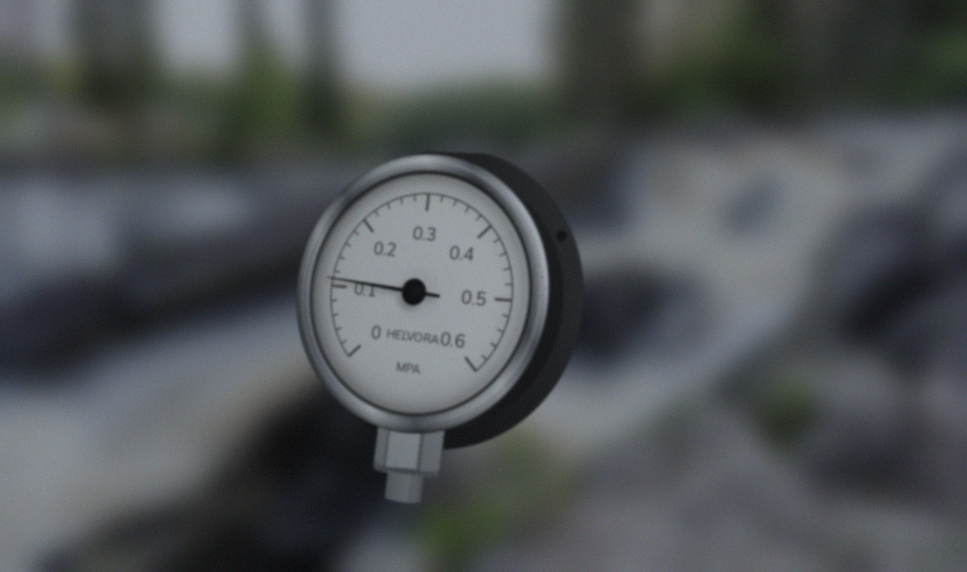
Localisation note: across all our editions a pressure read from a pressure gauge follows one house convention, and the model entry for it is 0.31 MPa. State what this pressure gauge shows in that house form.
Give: 0.11 MPa
